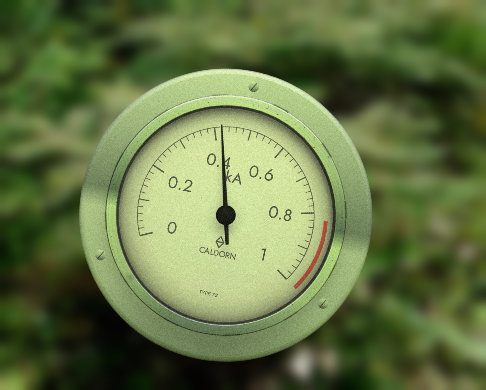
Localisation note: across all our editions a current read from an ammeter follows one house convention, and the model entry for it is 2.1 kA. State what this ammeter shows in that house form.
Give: 0.42 kA
